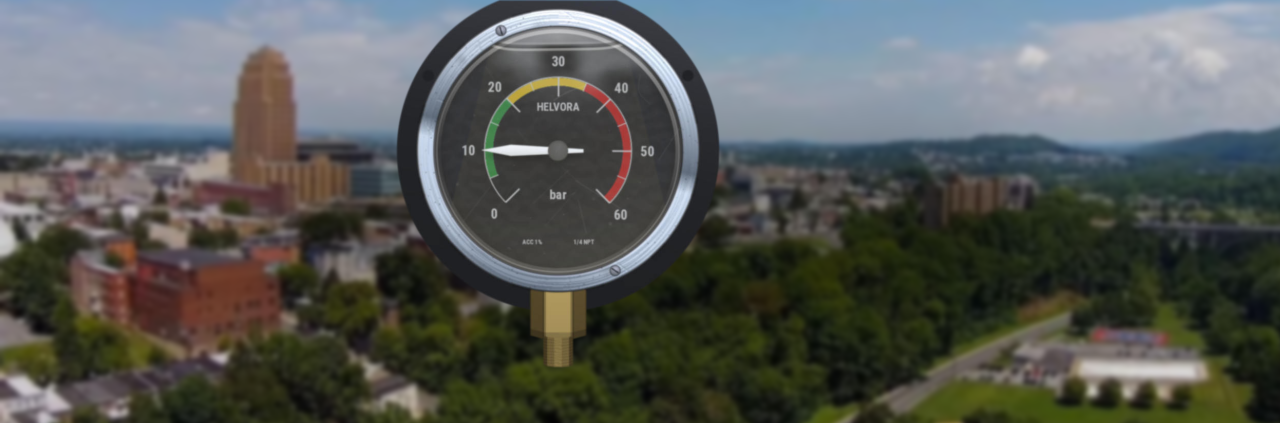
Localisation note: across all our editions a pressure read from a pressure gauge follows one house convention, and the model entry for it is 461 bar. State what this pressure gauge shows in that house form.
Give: 10 bar
